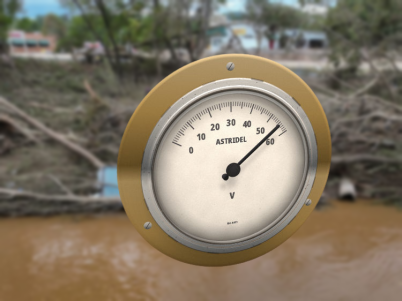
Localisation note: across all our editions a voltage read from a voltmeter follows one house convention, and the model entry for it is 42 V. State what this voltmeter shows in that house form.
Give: 55 V
